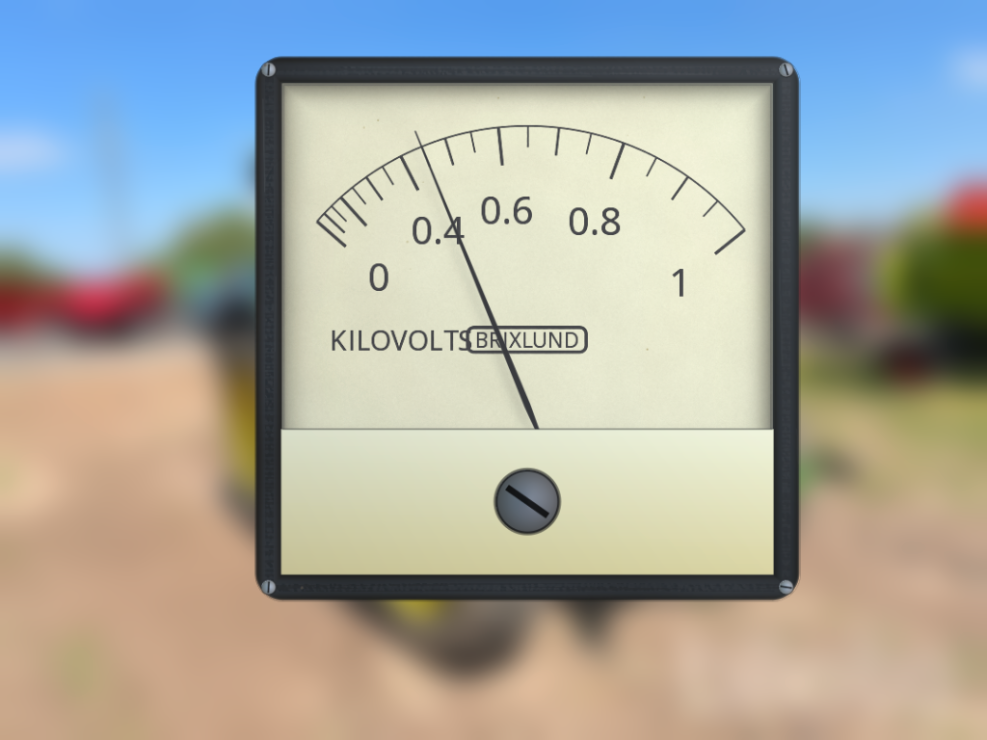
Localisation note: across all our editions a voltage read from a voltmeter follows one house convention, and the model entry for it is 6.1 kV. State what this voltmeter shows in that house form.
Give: 0.45 kV
